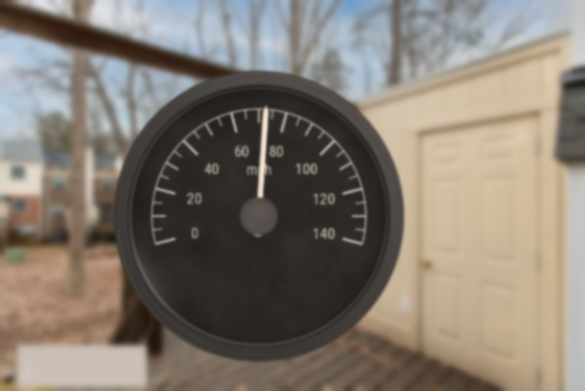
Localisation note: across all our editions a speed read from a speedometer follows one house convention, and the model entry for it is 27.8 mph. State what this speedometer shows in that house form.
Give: 72.5 mph
